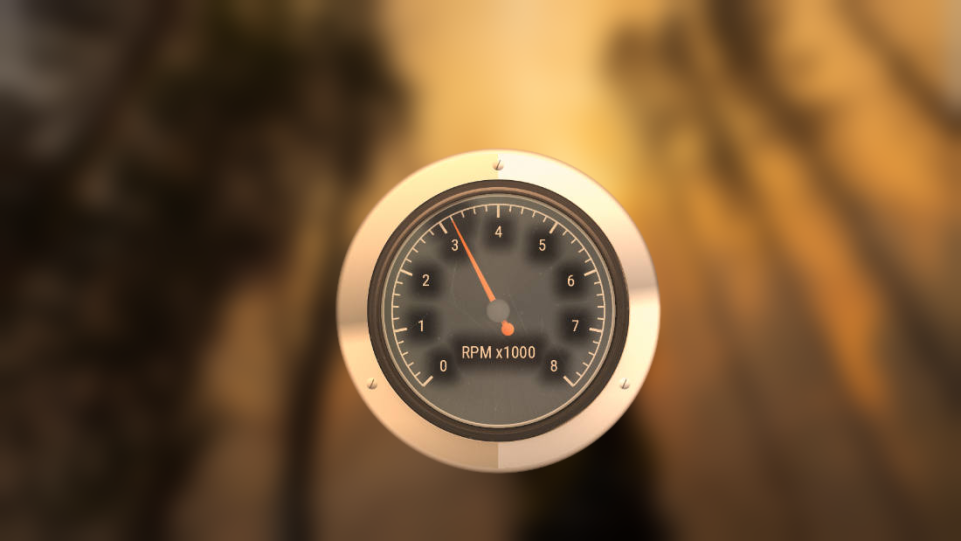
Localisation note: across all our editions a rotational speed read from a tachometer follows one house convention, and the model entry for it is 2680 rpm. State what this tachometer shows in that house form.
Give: 3200 rpm
